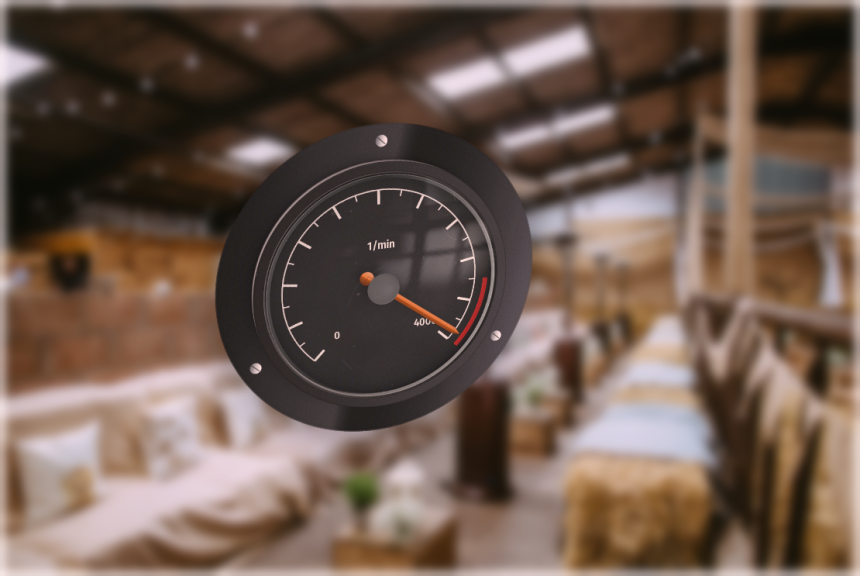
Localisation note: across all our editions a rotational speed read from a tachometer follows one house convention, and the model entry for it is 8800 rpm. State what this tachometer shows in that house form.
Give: 3900 rpm
